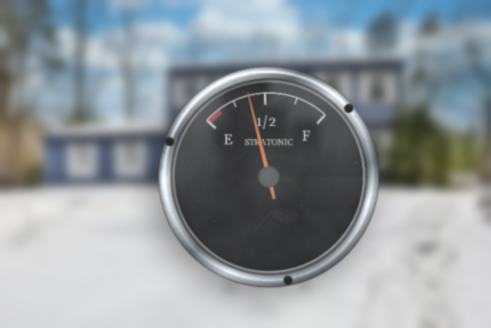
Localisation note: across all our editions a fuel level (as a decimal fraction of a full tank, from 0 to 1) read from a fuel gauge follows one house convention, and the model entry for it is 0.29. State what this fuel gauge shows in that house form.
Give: 0.375
